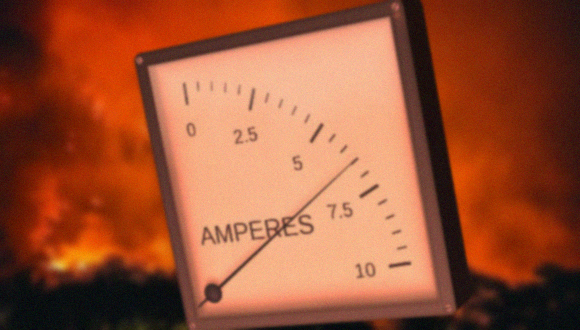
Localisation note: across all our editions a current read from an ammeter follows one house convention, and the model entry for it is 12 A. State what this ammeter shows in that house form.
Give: 6.5 A
